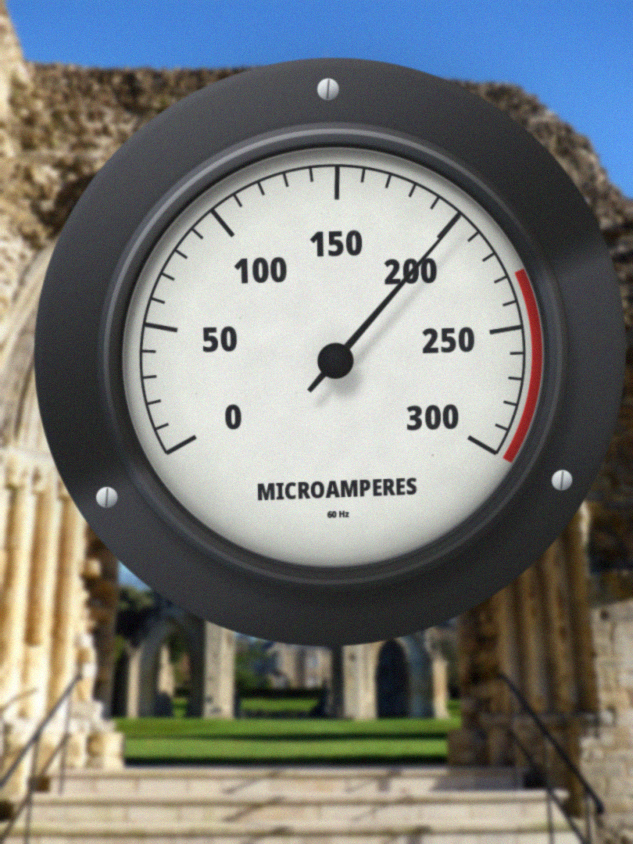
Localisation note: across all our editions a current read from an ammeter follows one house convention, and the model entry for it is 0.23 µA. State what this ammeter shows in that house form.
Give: 200 µA
